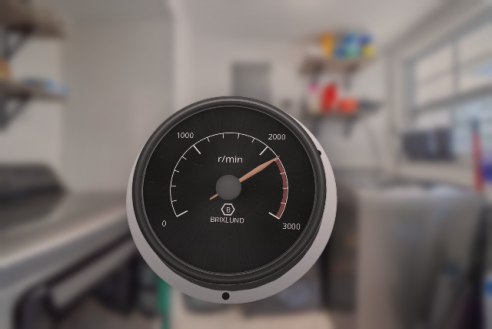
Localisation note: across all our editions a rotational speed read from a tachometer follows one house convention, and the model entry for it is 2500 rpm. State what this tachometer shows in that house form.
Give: 2200 rpm
